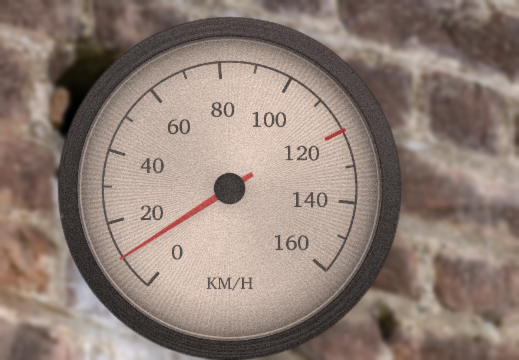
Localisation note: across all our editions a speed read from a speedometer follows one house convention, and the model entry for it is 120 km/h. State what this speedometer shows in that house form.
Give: 10 km/h
